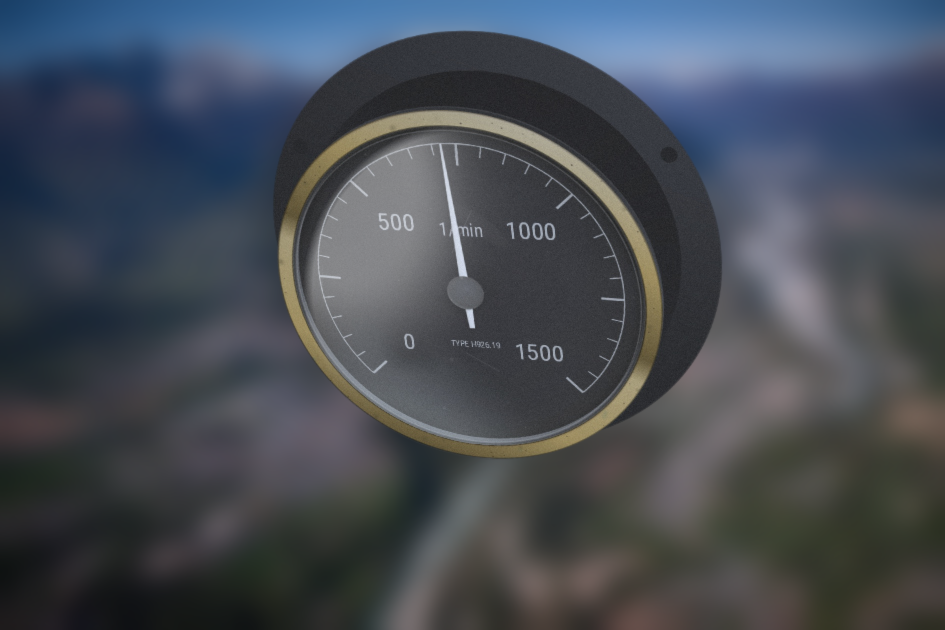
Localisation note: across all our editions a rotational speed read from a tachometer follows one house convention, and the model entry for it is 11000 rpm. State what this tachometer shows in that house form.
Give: 725 rpm
